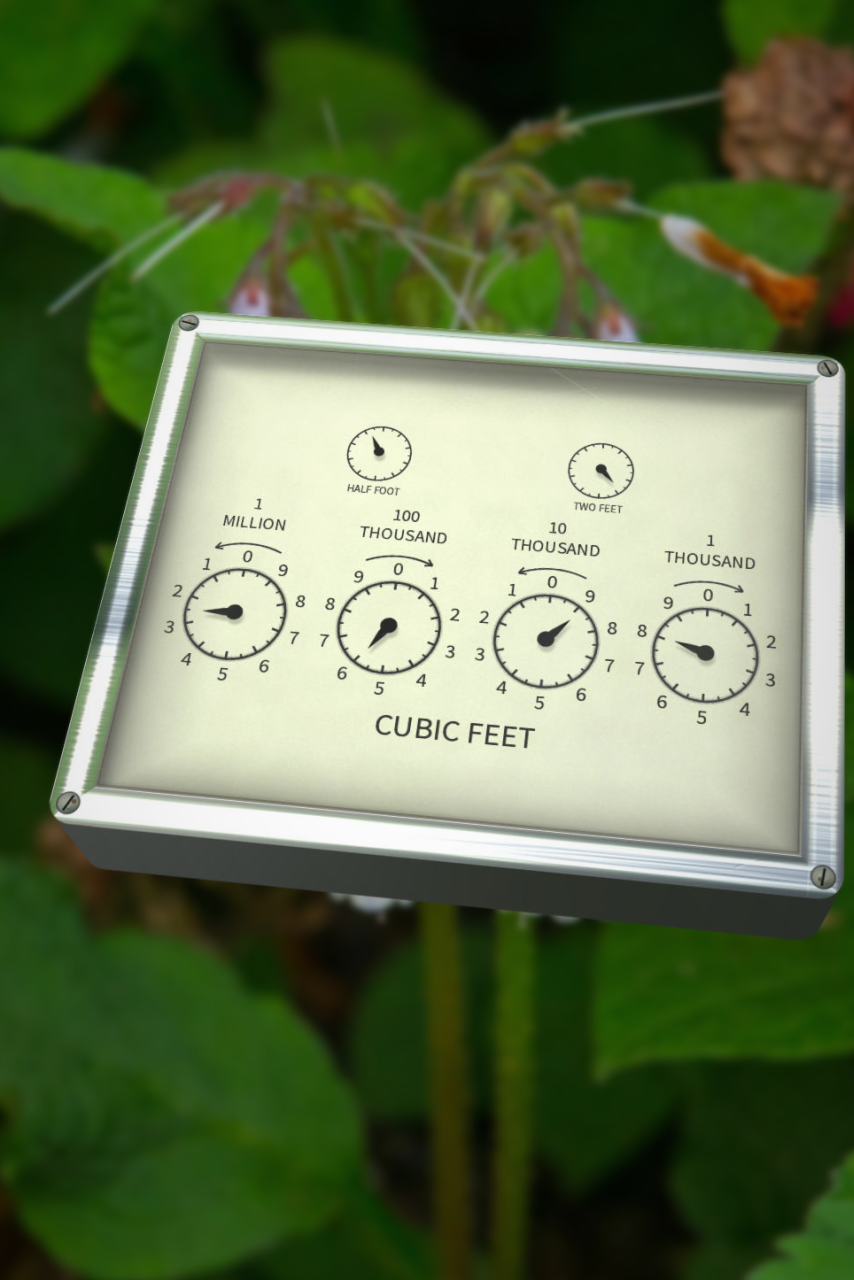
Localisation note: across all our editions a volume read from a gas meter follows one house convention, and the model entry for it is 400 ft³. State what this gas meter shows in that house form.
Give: 258800 ft³
